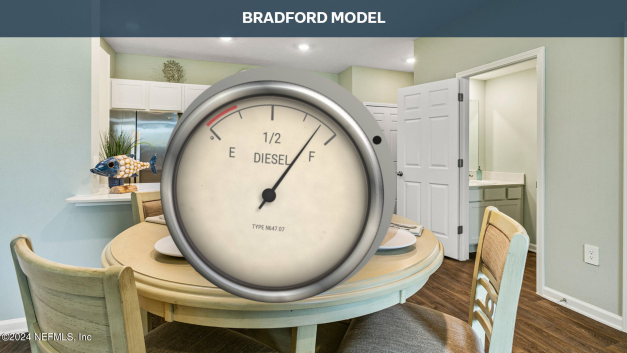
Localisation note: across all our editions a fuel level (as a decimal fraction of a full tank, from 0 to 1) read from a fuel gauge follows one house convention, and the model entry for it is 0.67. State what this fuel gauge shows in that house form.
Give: 0.875
